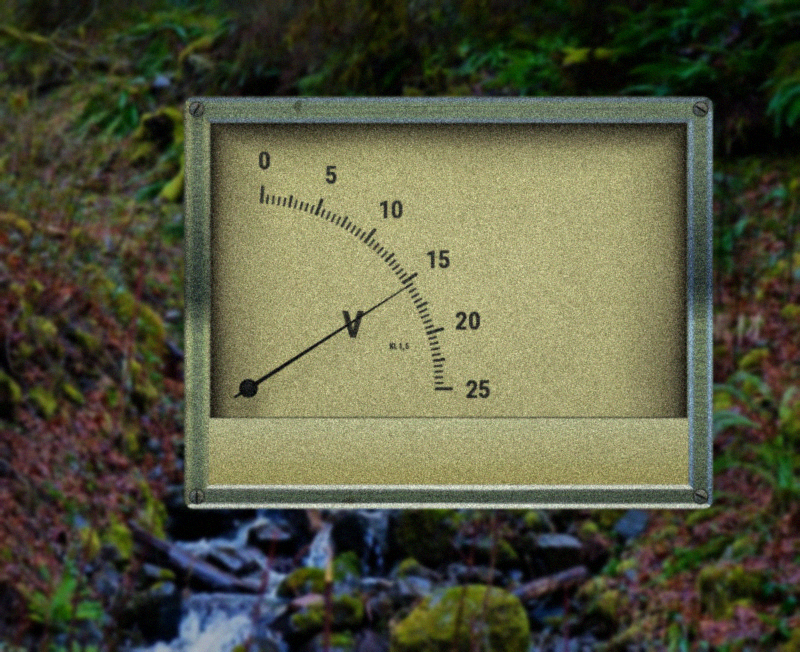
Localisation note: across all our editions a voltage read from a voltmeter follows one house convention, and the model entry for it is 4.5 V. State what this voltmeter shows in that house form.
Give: 15.5 V
